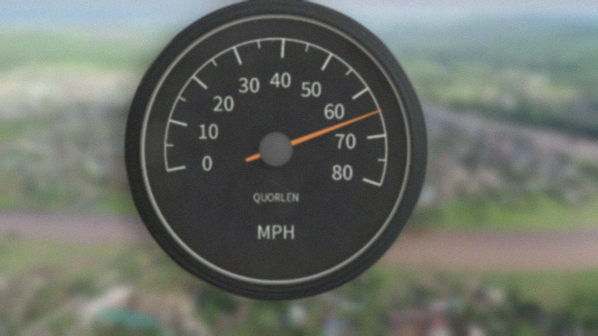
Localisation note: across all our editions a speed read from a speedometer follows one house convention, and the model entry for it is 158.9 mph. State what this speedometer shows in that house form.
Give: 65 mph
